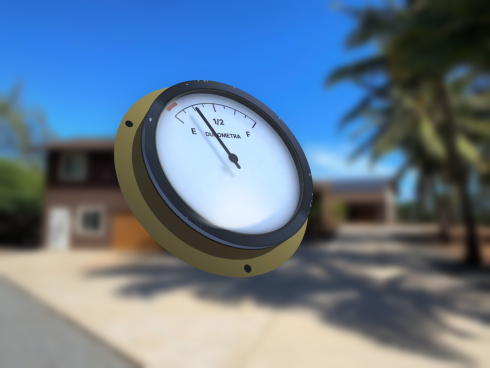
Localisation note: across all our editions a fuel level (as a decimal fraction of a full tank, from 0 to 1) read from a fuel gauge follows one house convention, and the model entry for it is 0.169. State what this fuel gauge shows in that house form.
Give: 0.25
